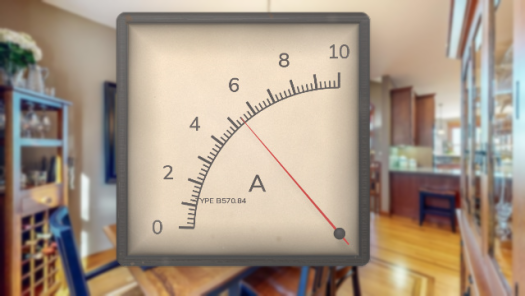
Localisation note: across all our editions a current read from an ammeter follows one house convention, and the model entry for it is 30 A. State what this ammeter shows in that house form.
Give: 5.4 A
